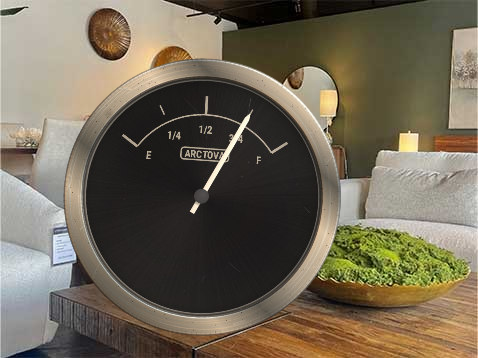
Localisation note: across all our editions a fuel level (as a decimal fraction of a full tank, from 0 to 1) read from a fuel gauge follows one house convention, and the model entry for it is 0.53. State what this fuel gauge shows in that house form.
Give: 0.75
